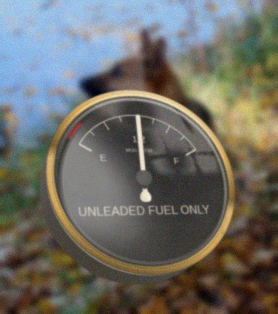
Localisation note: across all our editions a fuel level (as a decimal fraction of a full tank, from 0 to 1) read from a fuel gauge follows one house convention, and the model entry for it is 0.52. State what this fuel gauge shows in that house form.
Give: 0.5
